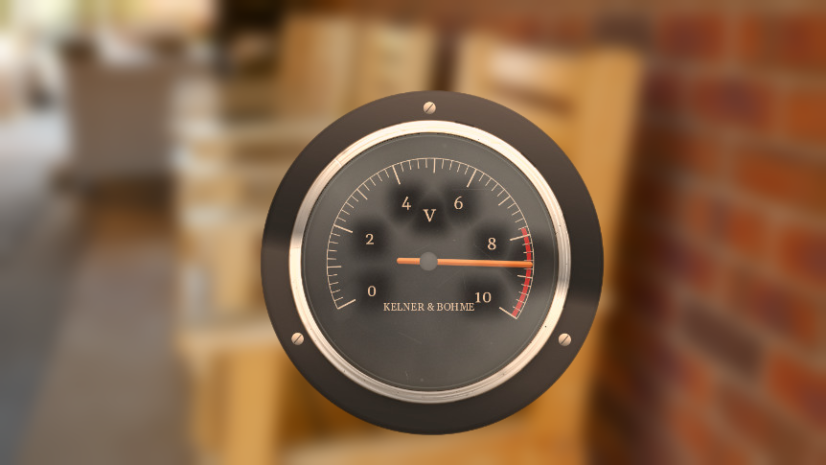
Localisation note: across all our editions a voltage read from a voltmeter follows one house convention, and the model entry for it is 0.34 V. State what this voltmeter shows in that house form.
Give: 8.7 V
